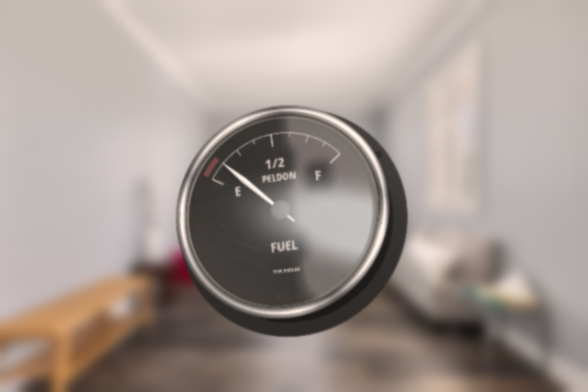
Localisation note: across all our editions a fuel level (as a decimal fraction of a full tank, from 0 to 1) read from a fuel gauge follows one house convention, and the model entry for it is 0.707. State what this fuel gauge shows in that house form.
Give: 0.125
